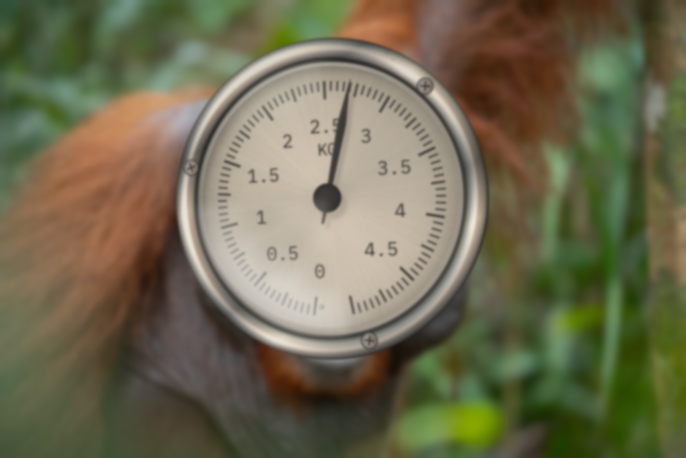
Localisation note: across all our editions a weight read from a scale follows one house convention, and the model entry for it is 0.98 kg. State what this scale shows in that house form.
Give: 2.7 kg
